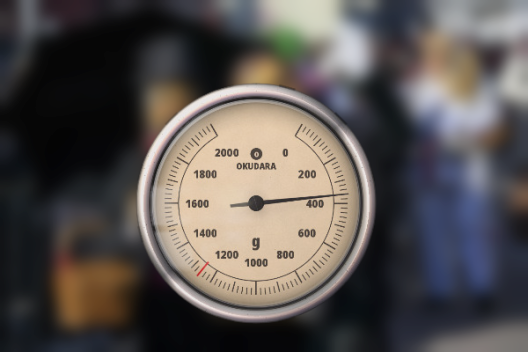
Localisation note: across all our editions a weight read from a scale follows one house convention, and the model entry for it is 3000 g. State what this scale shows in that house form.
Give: 360 g
